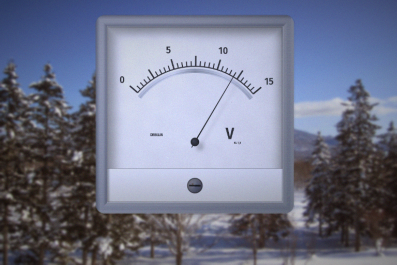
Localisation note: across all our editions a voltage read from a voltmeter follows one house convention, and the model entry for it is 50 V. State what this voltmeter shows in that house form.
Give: 12 V
